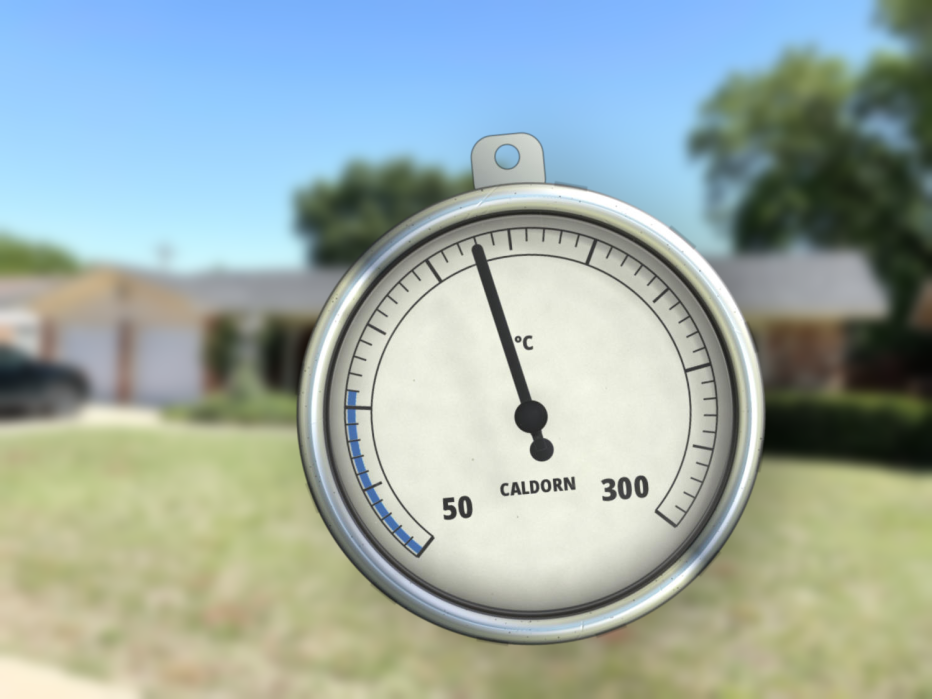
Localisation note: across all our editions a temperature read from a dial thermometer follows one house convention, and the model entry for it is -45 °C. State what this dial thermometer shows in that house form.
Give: 165 °C
